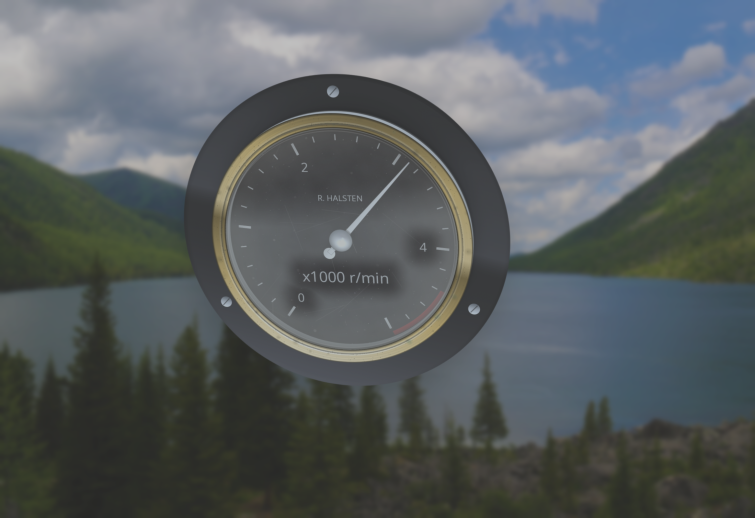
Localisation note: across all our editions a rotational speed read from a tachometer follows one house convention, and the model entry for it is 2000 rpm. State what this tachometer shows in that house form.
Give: 3100 rpm
